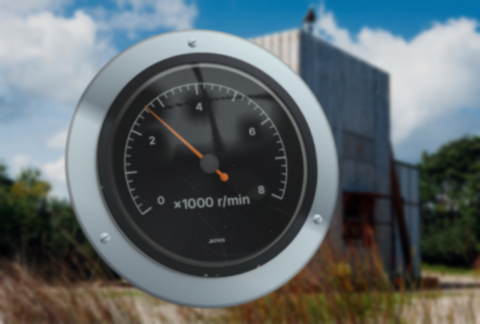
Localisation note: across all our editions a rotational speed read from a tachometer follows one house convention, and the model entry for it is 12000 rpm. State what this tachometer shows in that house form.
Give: 2600 rpm
